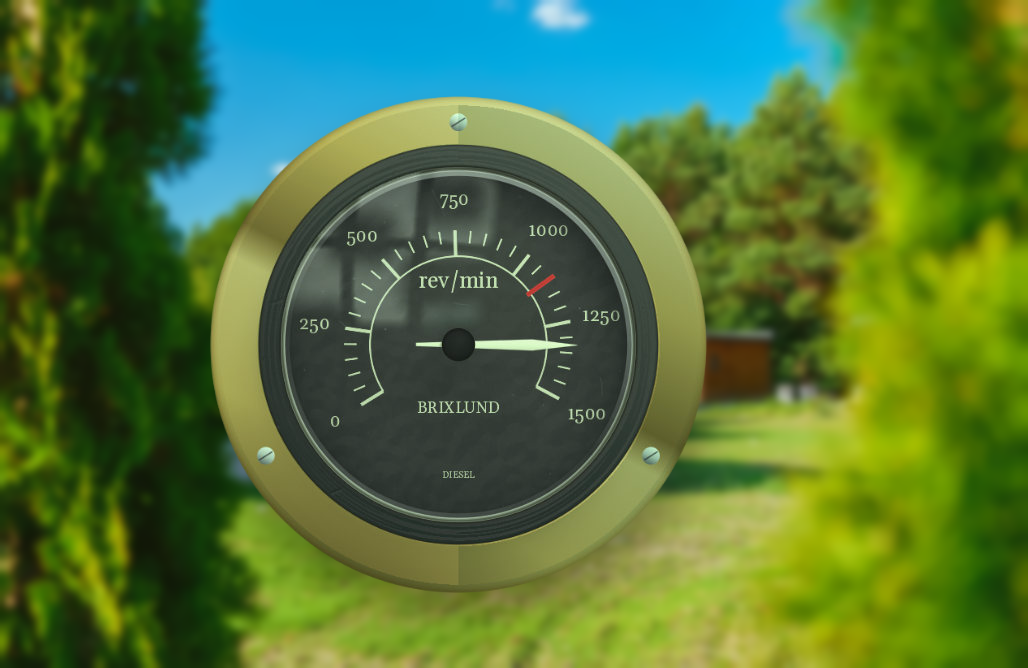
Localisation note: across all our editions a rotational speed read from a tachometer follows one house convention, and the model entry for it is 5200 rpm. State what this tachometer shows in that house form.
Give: 1325 rpm
